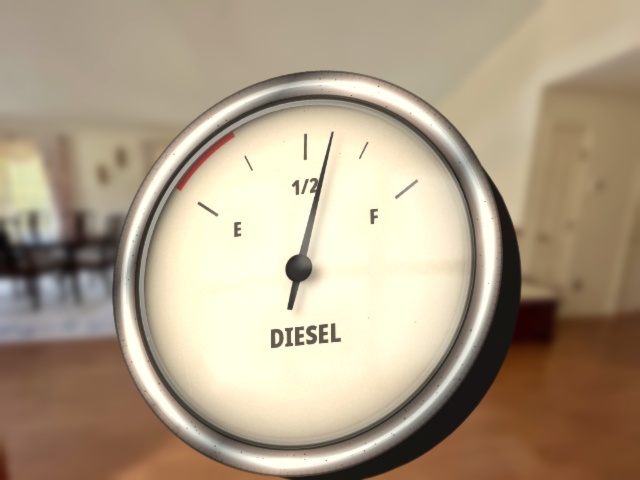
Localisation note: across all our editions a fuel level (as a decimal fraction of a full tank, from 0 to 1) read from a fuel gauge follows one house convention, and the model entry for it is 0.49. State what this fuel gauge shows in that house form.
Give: 0.625
